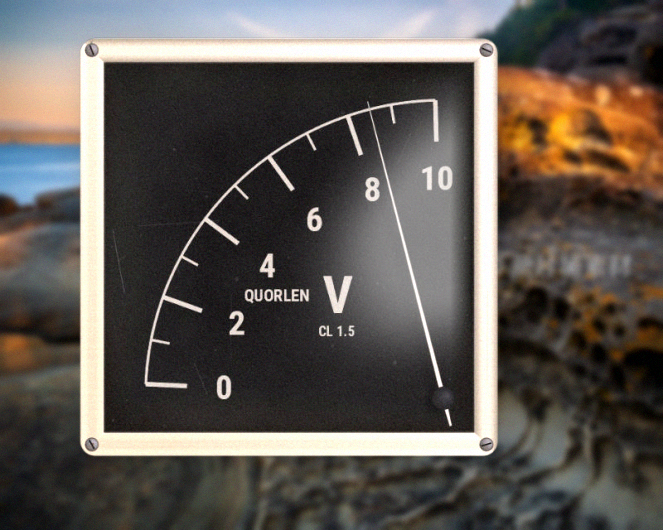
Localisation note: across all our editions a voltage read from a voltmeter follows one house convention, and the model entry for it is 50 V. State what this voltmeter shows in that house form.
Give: 8.5 V
